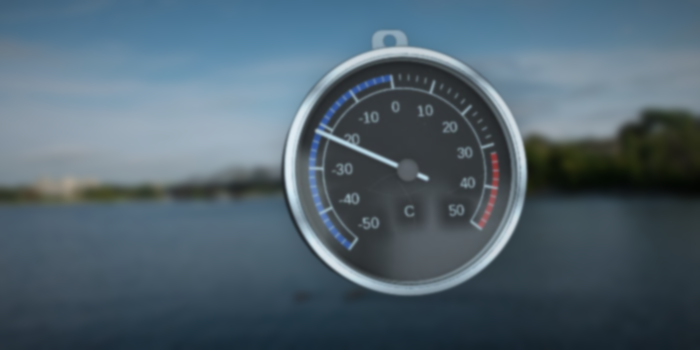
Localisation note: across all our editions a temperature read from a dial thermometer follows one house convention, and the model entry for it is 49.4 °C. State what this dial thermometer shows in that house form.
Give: -22 °C
